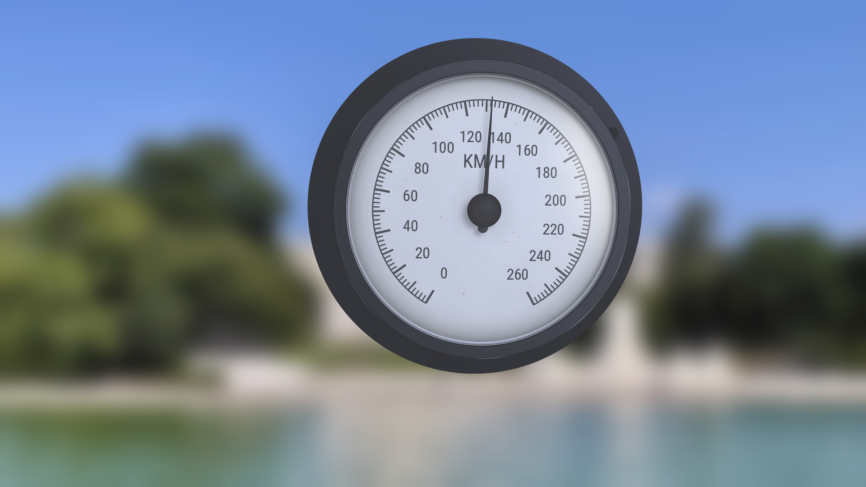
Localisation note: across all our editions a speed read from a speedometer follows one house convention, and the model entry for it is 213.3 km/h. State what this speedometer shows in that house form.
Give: 132 km/h
